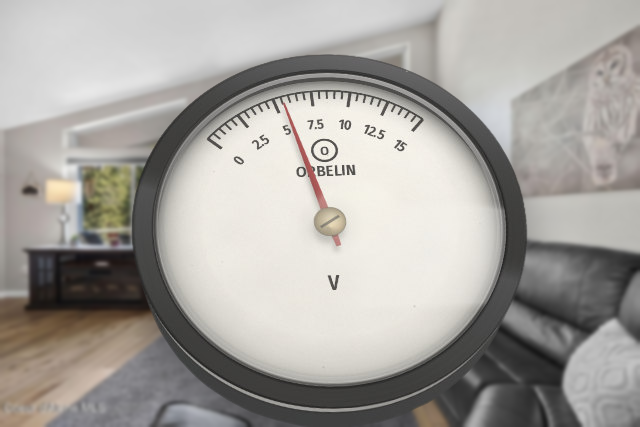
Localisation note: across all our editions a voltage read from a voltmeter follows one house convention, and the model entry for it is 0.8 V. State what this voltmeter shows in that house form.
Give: 5.5 V
